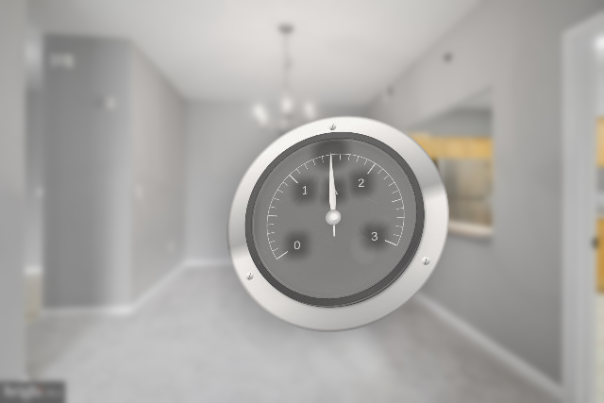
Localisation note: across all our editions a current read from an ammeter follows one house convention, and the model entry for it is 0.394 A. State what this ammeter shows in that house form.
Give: 1.5 A
